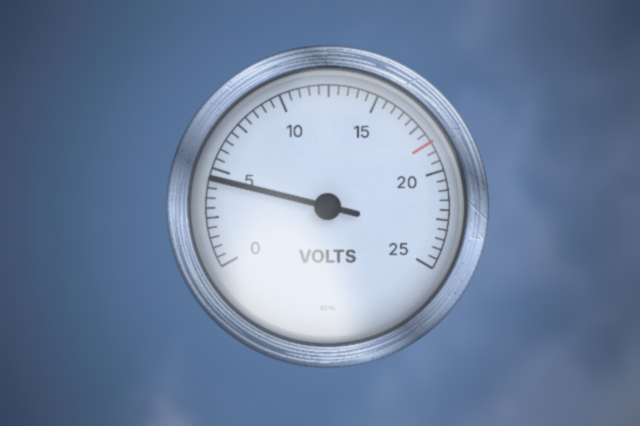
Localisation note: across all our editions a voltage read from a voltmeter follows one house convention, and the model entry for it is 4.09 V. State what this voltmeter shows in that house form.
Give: 4.5 V
